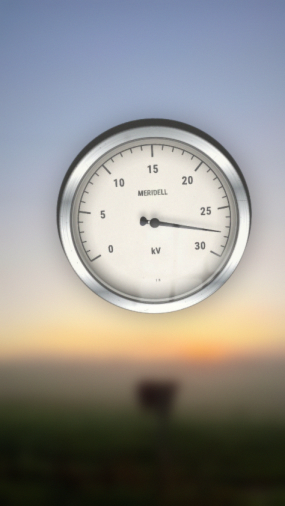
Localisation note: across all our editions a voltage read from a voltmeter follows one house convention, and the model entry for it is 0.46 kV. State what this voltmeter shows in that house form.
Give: 27.5 kV
